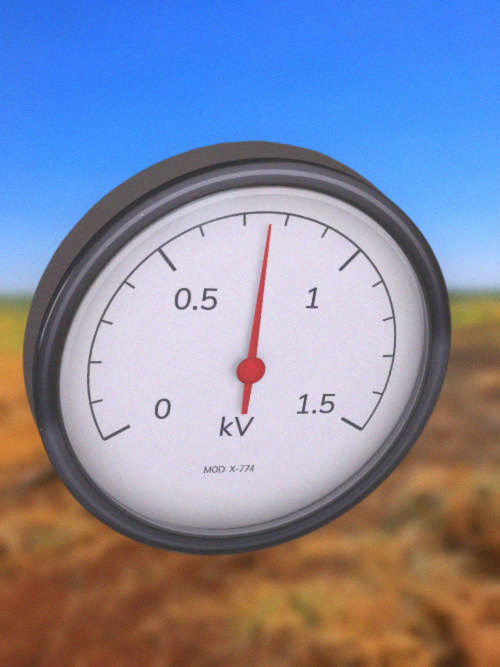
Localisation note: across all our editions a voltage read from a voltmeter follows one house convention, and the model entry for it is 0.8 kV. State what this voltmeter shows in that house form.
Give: 0.75 kV
